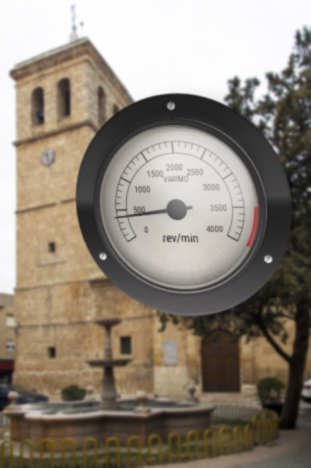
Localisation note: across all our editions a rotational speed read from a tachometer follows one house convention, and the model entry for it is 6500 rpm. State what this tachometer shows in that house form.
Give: 400 rpm
